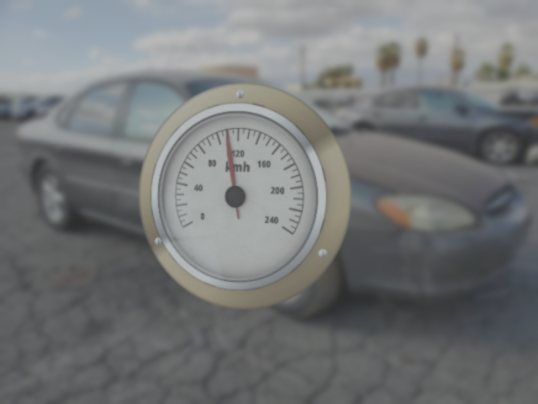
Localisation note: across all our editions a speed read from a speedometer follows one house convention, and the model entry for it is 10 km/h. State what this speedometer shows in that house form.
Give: 110 km/h
